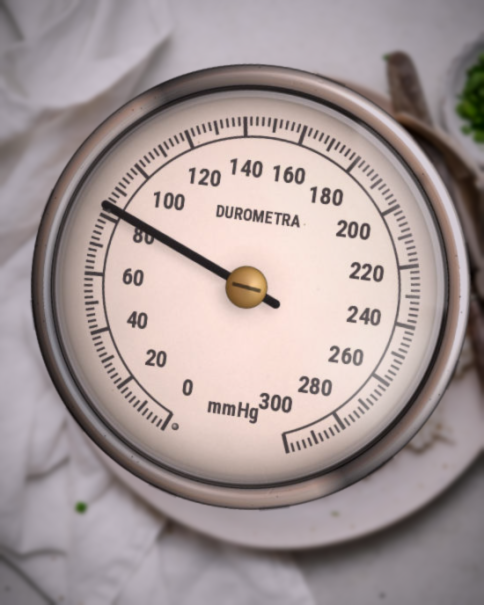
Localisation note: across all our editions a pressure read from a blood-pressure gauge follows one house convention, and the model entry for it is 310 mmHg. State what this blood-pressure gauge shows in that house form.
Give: 84 mmHg
